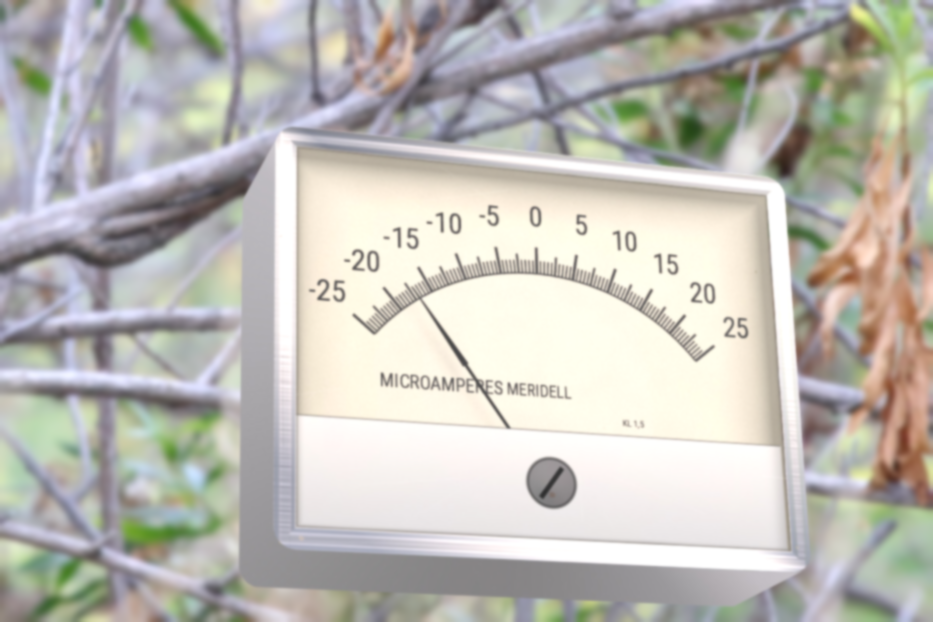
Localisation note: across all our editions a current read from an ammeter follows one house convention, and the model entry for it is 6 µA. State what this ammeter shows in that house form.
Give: -17.5 µA
